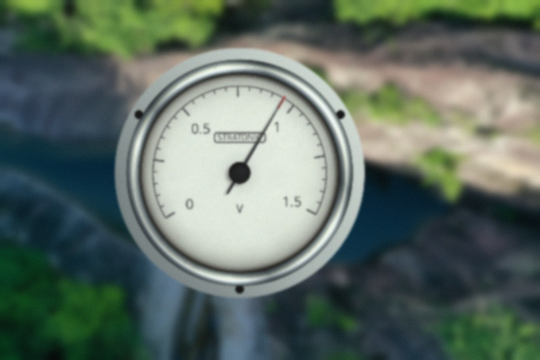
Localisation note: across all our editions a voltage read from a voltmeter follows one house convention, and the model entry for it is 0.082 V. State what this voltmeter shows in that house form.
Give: 0.95 V
